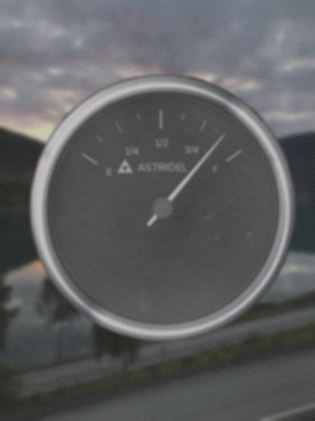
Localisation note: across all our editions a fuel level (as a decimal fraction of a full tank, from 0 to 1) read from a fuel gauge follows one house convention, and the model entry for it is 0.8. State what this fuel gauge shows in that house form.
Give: 0.875
